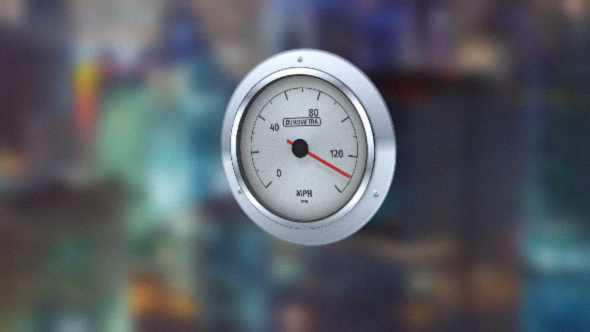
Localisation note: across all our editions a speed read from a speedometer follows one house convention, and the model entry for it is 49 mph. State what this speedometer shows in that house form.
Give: 130 mph
